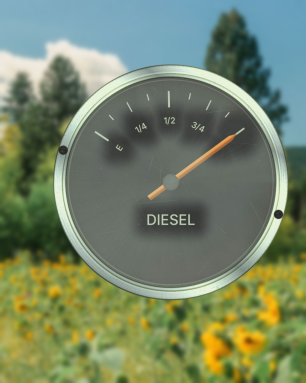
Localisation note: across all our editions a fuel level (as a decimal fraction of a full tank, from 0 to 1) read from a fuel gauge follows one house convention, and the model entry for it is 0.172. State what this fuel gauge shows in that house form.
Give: 1
